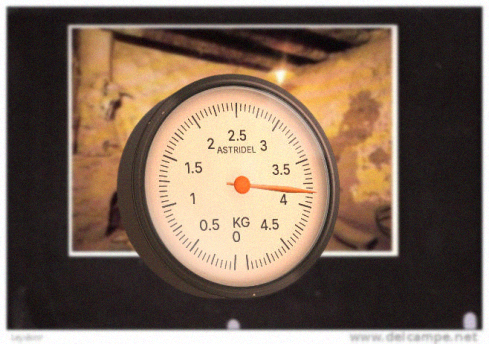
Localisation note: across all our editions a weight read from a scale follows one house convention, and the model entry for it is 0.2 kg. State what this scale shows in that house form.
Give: 3.85 kg
